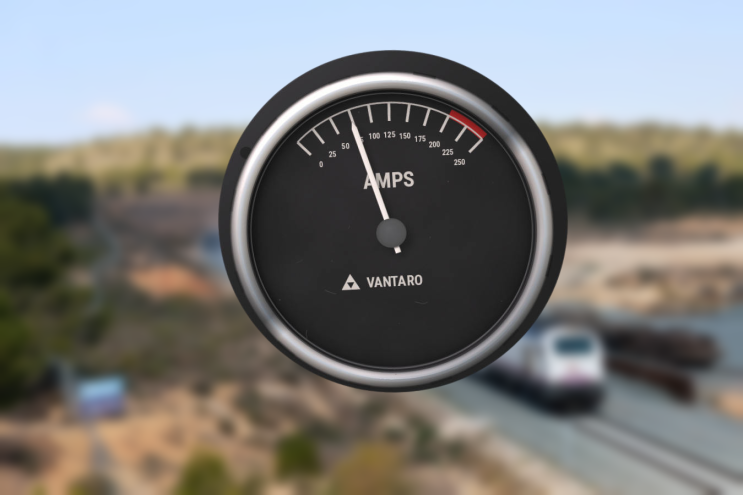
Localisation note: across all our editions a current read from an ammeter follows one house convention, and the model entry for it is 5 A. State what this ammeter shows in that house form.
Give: 75 A
